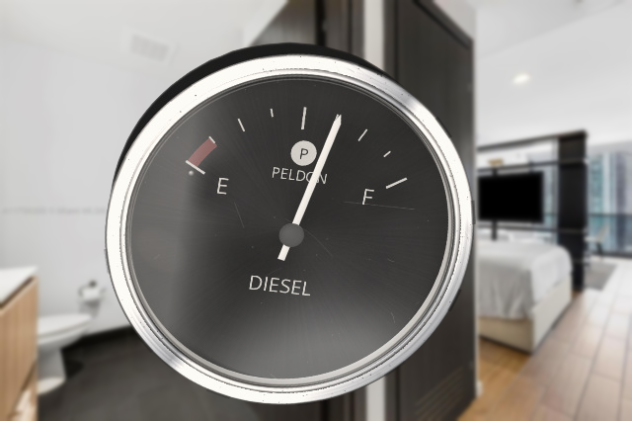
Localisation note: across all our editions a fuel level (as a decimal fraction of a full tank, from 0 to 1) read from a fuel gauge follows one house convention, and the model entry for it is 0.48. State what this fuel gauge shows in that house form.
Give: 0.625
